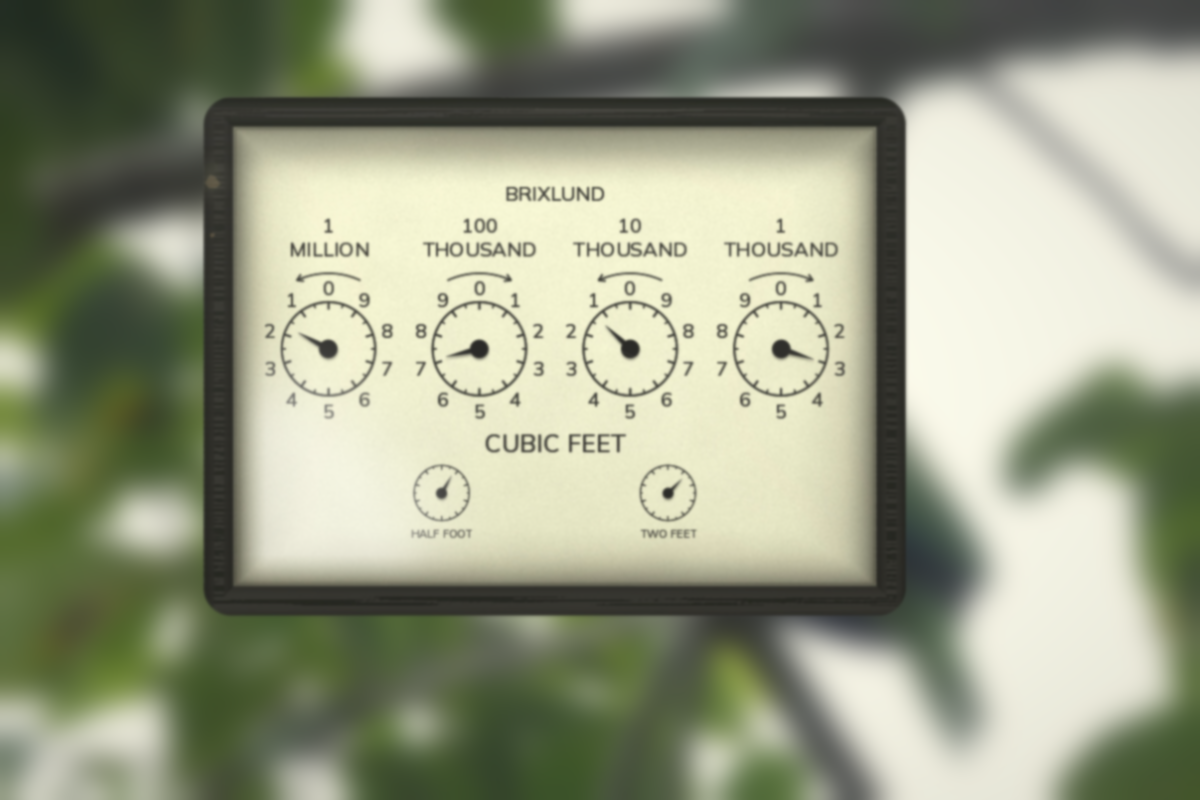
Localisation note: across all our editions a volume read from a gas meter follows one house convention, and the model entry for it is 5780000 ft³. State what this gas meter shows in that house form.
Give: 171300 ft³
